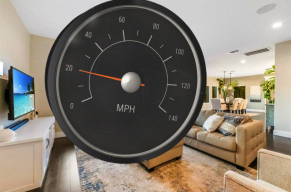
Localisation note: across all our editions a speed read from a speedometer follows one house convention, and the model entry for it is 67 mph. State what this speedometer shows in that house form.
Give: 20 mph
